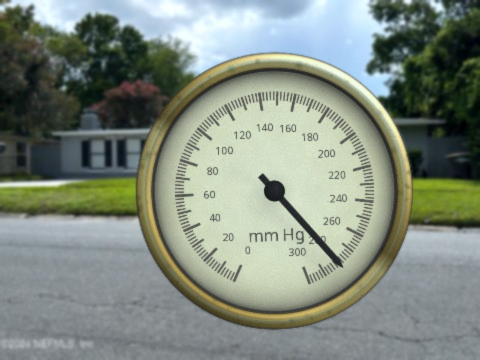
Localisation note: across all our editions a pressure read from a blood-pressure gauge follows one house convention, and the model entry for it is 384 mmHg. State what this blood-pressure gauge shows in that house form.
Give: 280 mmHg
